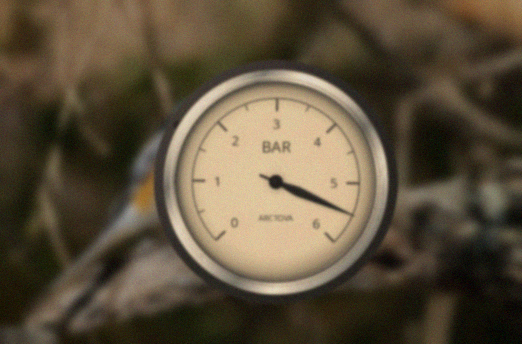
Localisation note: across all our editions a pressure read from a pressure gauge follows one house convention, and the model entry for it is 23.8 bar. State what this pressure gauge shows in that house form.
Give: 5.5 bar
